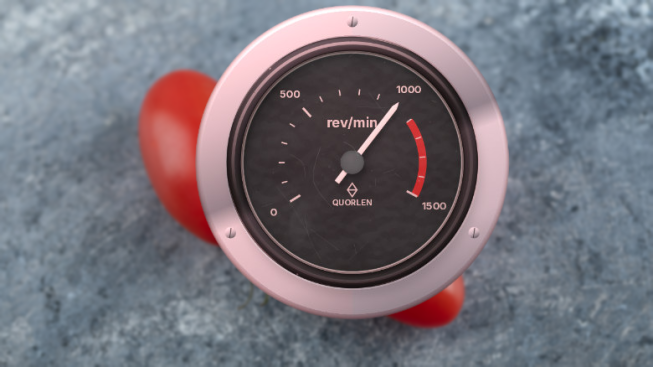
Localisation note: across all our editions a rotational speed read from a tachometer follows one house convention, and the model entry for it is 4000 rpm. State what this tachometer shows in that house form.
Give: 1000 rpm
